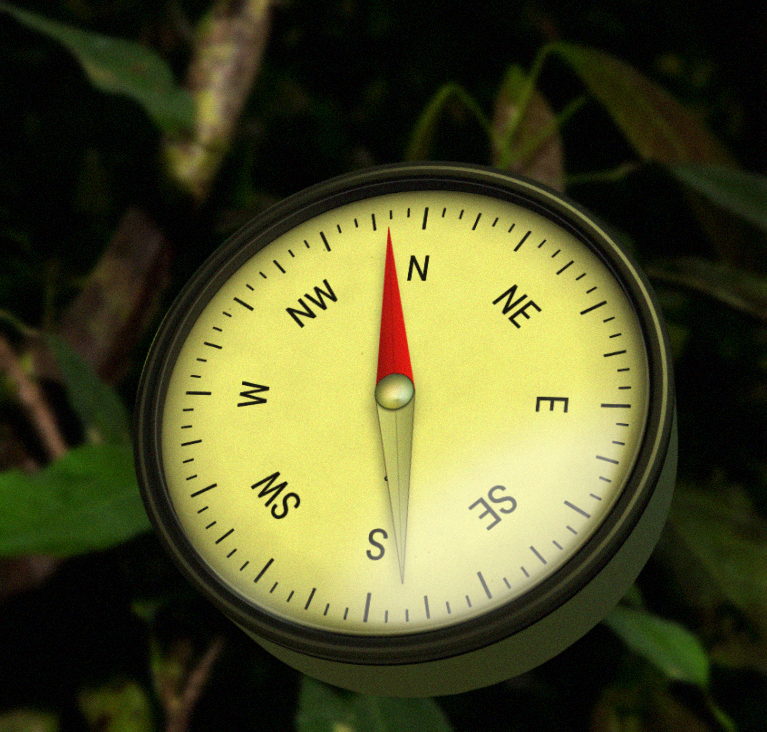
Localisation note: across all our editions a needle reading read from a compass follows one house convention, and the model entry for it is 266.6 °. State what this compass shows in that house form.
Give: 350 °
